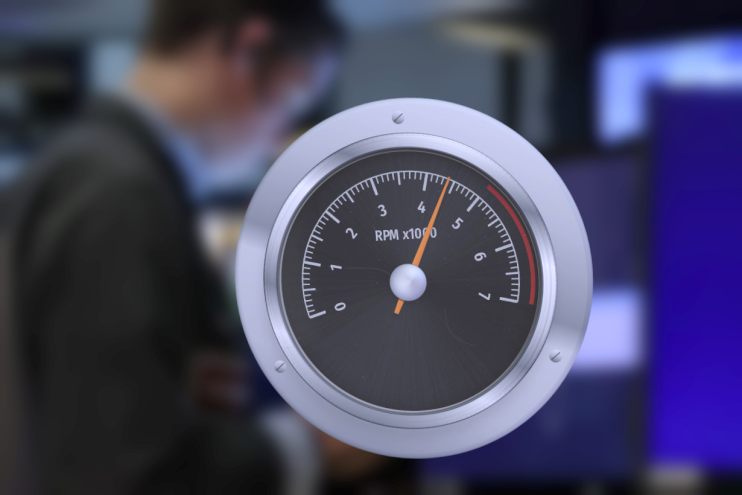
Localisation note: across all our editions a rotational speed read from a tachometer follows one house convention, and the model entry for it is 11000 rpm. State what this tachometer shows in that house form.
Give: 4400 rpm
